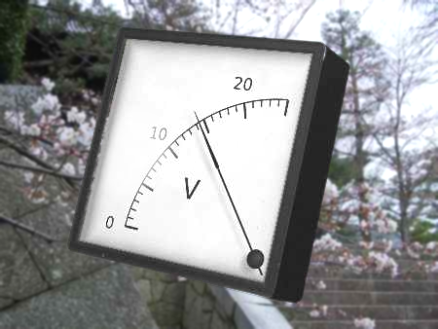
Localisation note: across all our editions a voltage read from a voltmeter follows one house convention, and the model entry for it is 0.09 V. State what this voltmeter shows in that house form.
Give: 14.5 V
